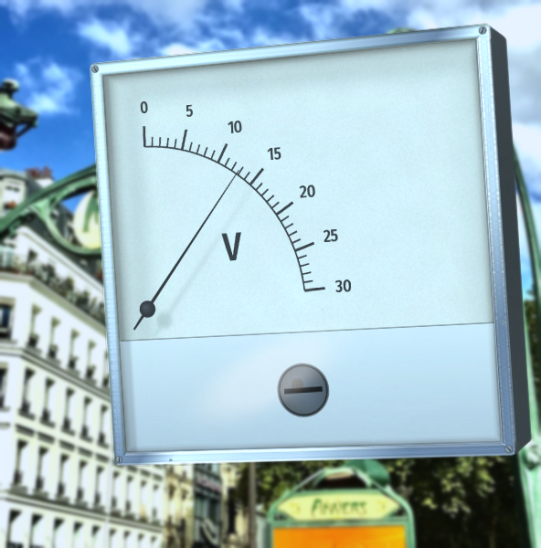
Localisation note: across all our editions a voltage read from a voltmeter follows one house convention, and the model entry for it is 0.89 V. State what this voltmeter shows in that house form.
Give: 13 V
